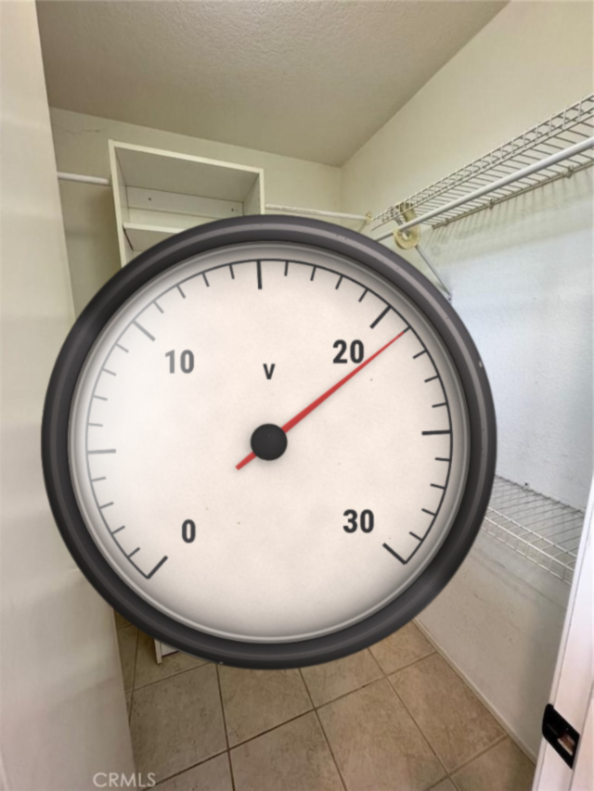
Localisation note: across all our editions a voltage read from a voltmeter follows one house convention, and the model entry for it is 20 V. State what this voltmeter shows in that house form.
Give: 21 V
